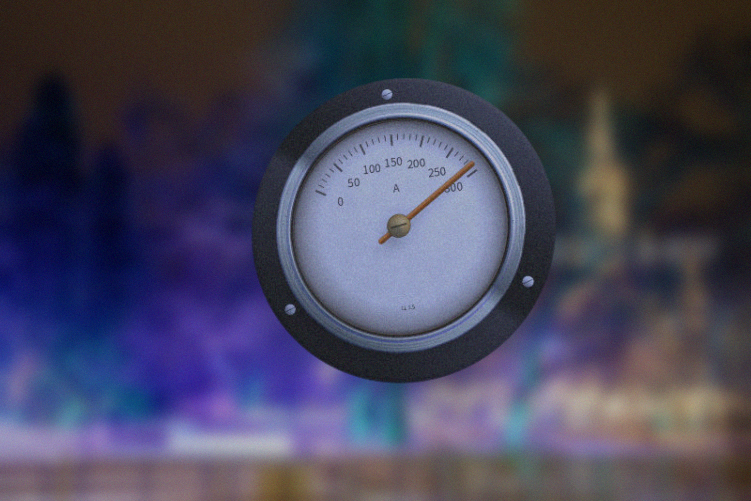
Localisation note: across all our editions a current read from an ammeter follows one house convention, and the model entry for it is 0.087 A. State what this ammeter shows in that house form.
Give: 290 A
